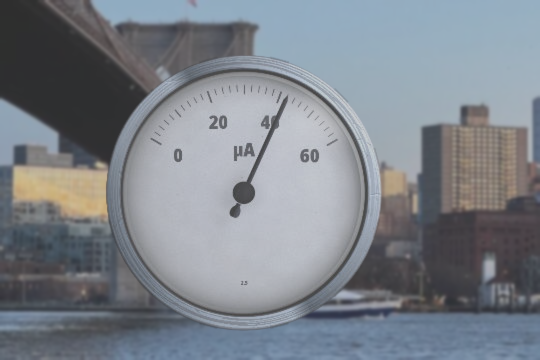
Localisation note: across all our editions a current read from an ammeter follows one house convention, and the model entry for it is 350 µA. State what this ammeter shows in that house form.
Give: 42 µA
